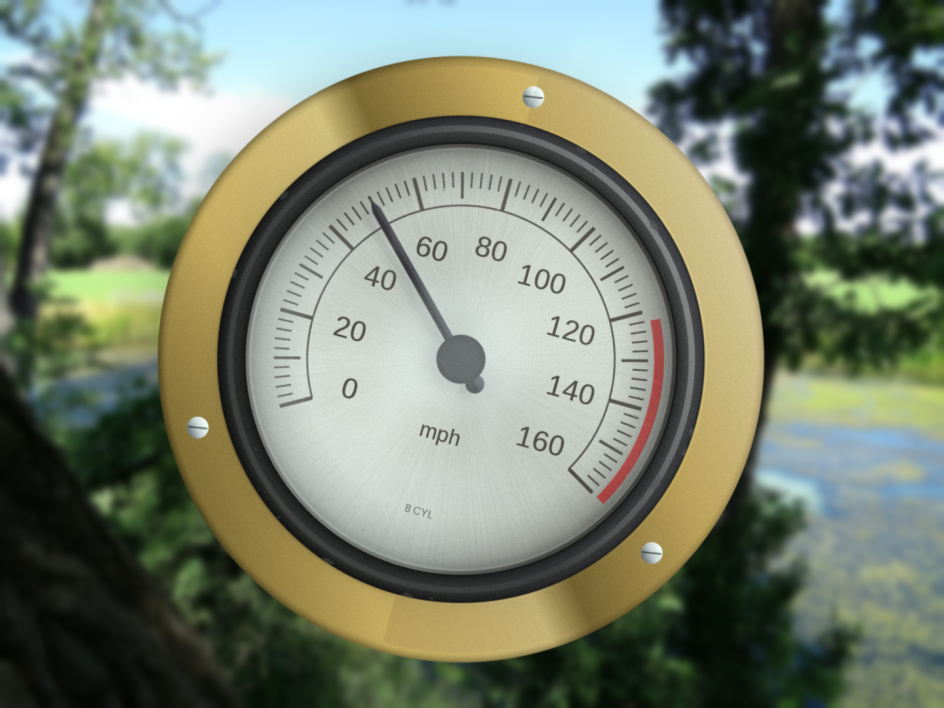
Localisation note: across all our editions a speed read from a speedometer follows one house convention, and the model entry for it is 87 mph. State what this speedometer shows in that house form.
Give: 50 mph
